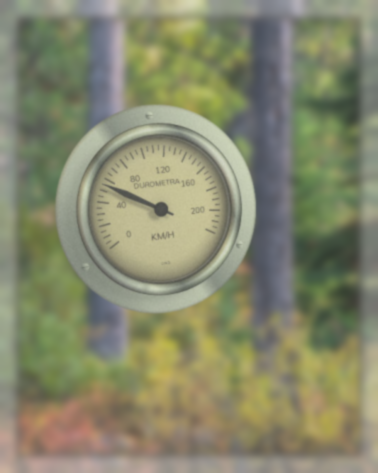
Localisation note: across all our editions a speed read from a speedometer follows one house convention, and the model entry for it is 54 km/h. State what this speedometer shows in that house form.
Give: 55 km/h
